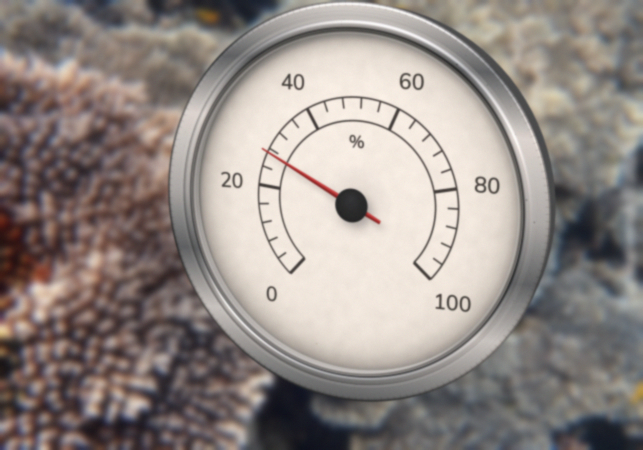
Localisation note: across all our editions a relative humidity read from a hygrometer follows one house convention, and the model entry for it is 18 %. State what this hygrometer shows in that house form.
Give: 28 %
